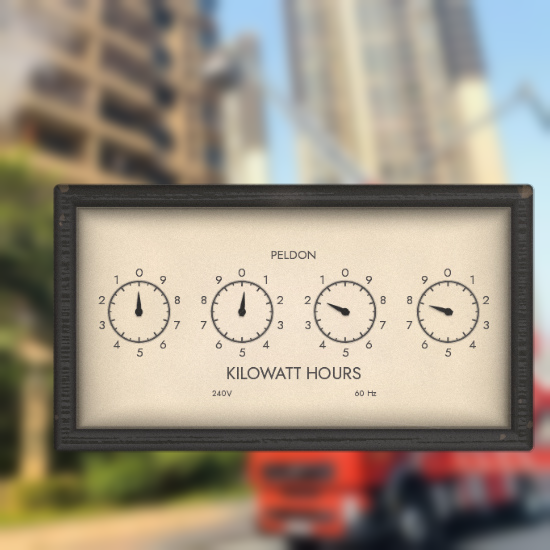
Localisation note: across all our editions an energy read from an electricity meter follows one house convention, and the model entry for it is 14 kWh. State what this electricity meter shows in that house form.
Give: 18 kWh
